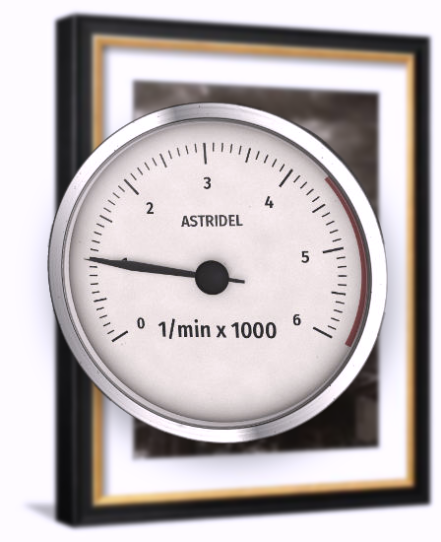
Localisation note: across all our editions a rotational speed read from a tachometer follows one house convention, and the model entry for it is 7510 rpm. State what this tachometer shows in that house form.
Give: 1000 rpm
